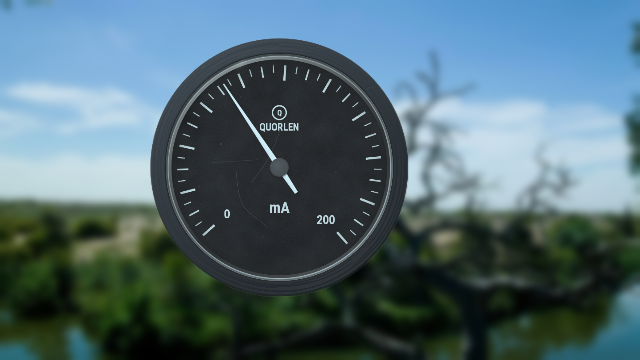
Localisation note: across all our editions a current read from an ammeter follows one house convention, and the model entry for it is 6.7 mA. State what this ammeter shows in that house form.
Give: 72.5 mA
